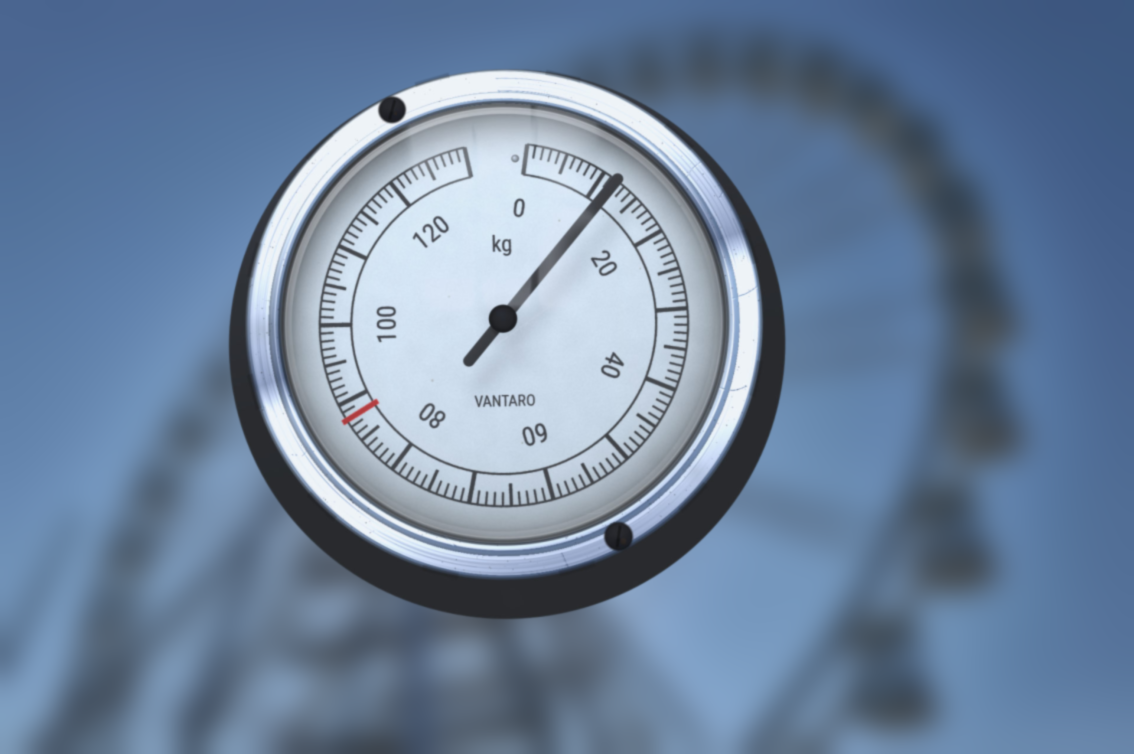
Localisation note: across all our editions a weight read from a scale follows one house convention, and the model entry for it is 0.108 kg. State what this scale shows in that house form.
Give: 12 kg
